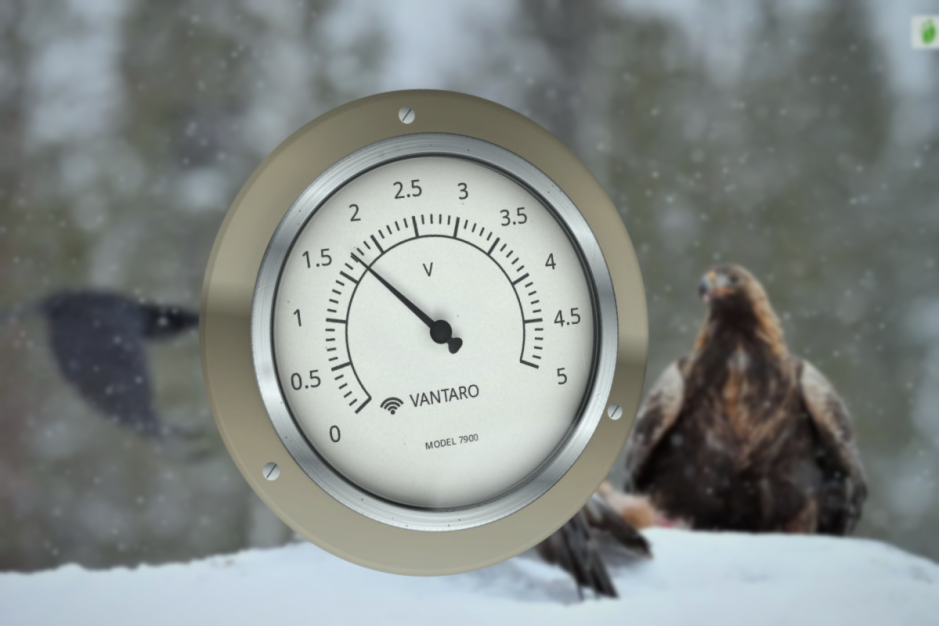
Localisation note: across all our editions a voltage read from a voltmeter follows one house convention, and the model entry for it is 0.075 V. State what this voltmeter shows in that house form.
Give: 1.7 V
